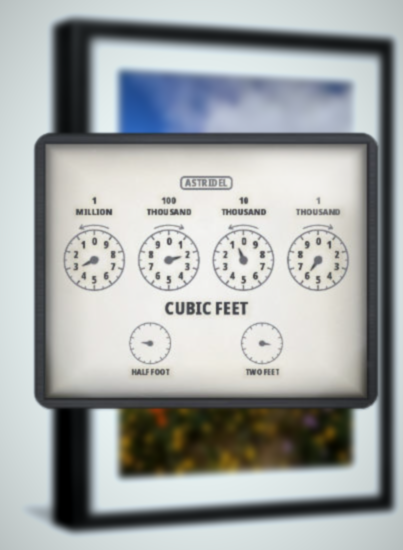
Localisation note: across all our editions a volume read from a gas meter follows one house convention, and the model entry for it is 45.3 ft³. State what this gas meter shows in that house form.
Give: 320600 ft³
